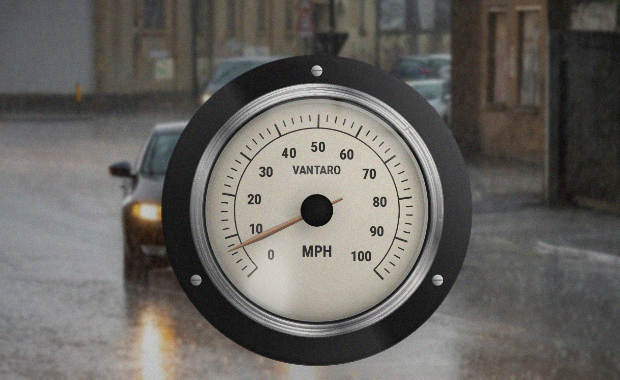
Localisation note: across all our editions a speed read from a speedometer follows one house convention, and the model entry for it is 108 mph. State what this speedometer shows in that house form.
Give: 7 mph
